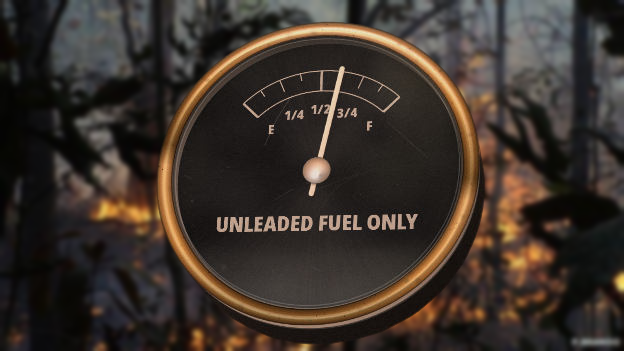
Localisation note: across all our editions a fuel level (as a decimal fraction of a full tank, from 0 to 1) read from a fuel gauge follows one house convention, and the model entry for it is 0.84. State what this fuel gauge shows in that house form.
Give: 0.625
